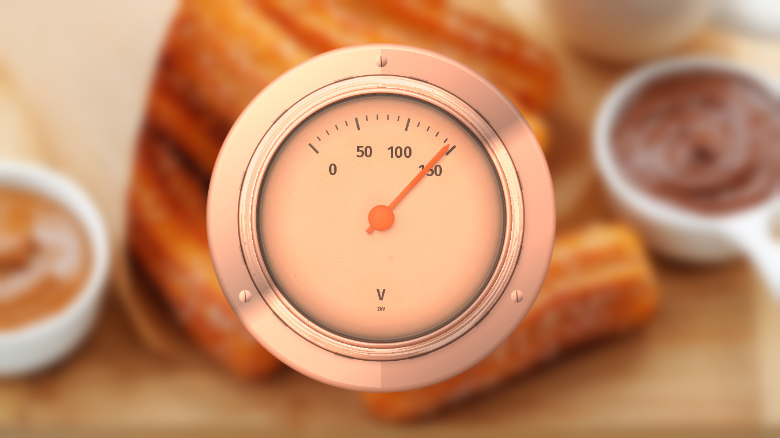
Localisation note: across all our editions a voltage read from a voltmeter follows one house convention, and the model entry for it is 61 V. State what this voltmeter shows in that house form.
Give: 145 V
